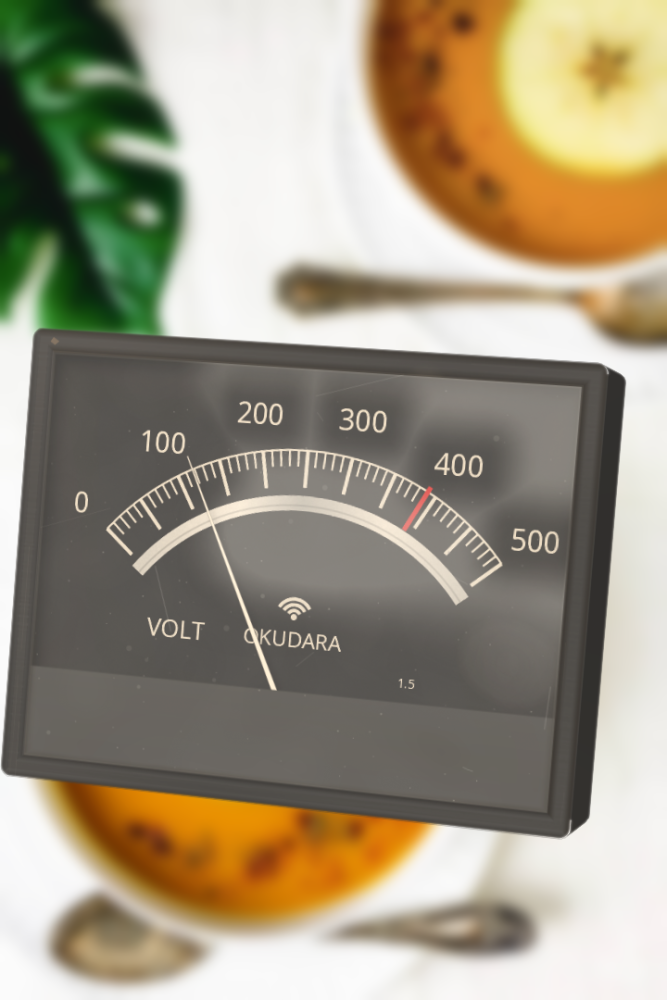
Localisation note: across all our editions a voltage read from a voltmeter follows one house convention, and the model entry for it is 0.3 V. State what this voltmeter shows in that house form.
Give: 120 V
